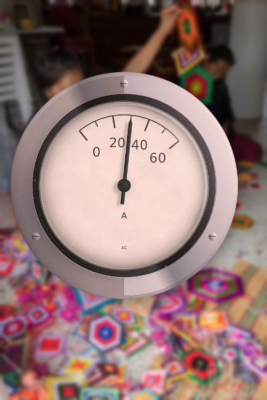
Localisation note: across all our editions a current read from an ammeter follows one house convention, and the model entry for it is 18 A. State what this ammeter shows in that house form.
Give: 30 A
